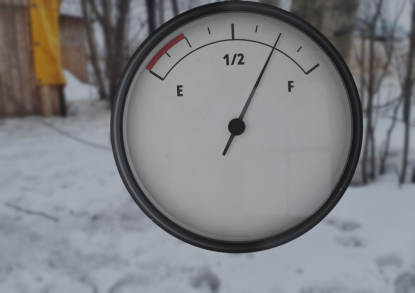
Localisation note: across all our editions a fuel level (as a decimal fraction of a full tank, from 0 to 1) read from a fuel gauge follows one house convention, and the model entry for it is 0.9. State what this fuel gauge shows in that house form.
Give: 0.75
